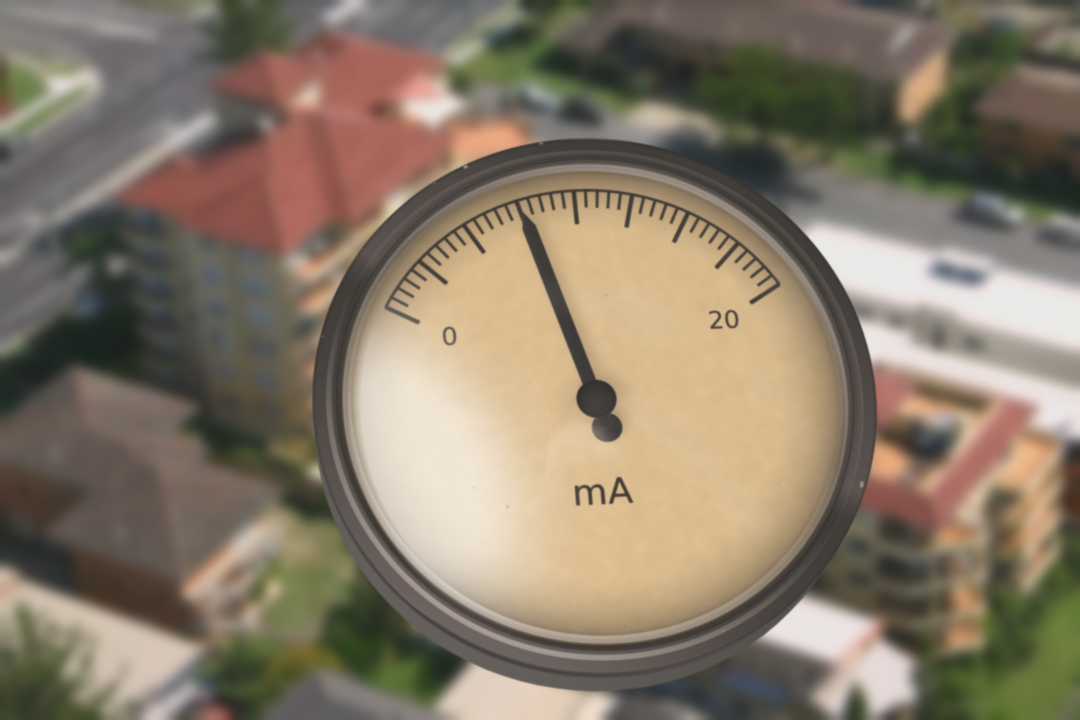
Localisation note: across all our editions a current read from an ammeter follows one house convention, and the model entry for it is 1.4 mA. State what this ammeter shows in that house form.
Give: 7.5 mA
